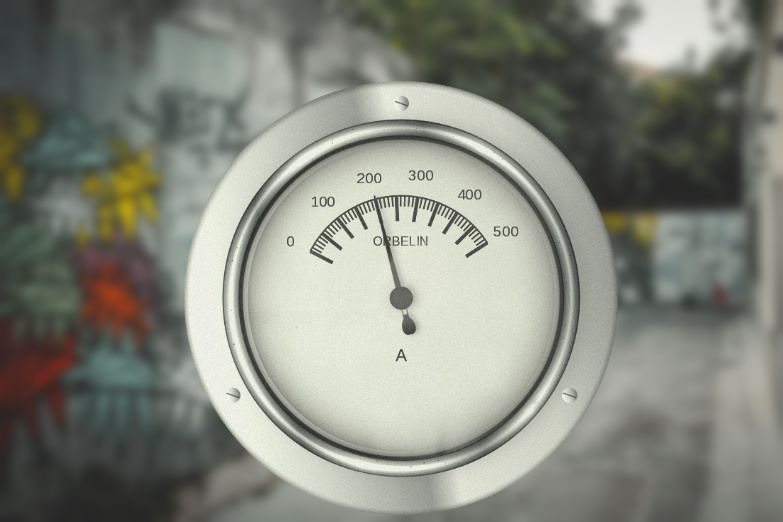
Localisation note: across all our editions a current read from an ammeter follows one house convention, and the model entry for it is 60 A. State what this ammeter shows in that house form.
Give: 200 A
